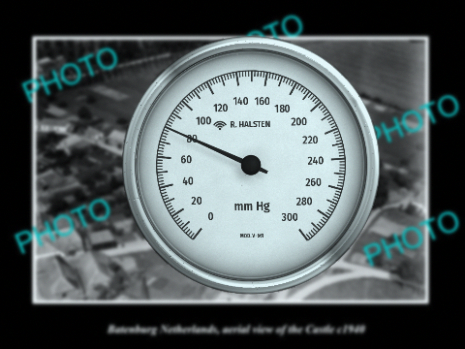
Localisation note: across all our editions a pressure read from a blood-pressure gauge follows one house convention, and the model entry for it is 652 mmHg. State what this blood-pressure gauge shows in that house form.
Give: 80 mmHg
